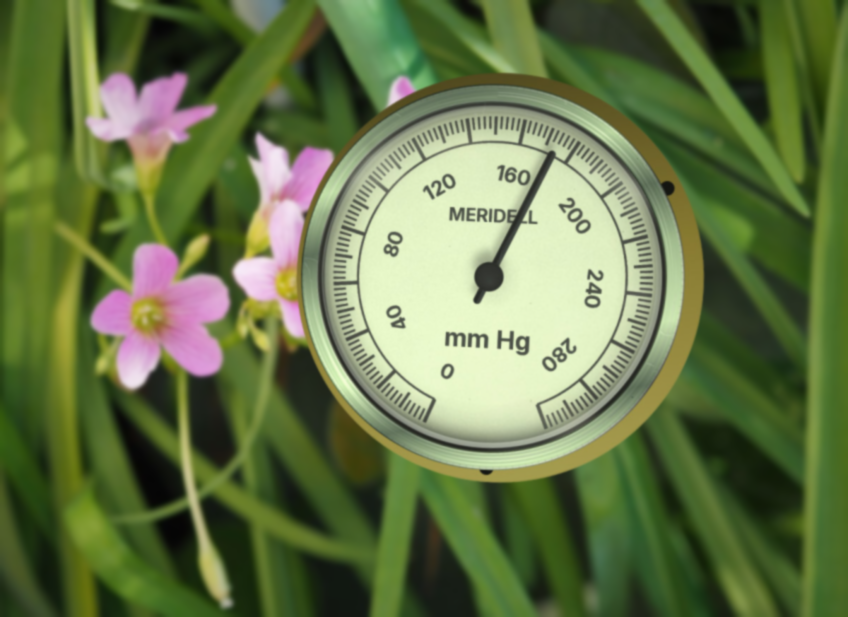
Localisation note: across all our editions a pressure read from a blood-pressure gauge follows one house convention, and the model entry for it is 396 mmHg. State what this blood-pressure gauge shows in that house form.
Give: 174 mmHg
